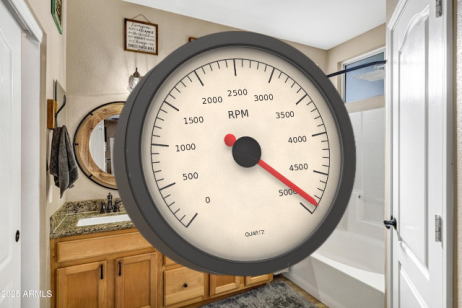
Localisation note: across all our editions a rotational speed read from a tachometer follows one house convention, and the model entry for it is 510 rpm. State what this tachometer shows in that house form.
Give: 4900 rpm
